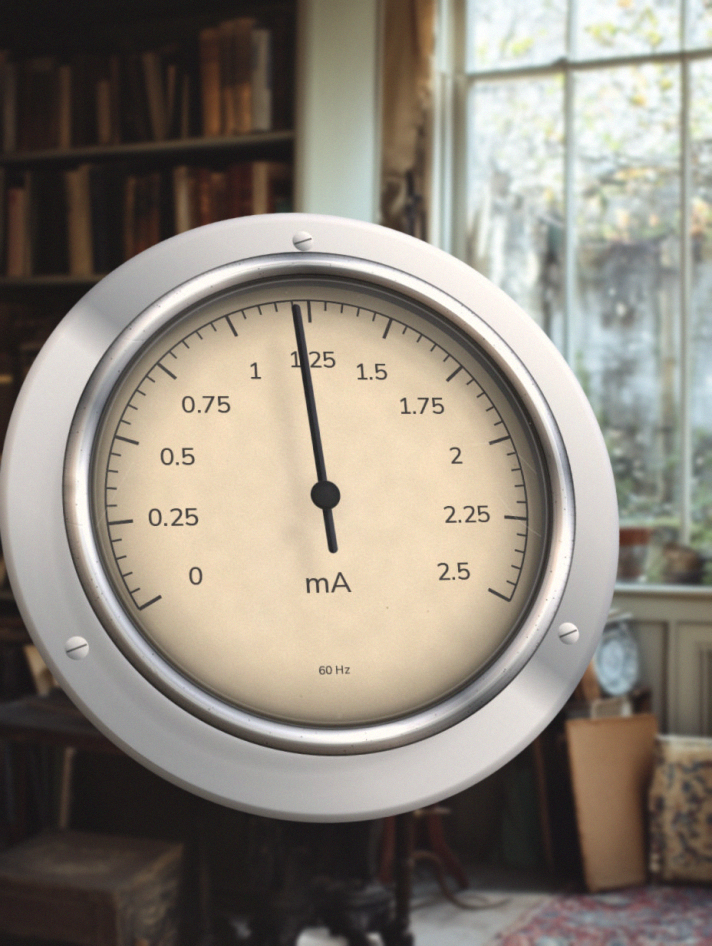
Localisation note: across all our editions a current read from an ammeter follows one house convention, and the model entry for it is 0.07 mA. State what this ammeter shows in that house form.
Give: 1.2 mA
